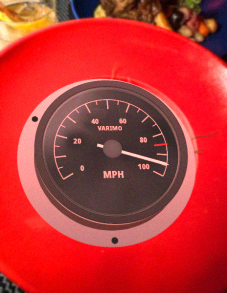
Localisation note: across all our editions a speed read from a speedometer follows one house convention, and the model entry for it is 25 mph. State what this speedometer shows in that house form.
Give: 95 mph
